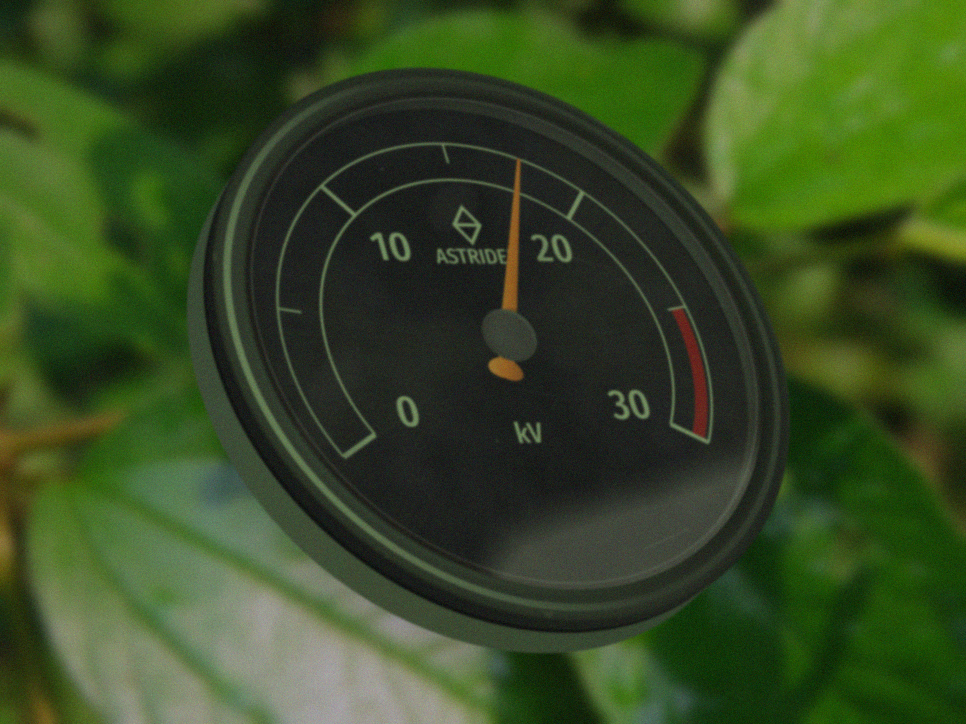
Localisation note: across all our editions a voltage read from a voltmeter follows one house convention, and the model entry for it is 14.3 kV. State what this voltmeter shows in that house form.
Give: 17.5 kV
